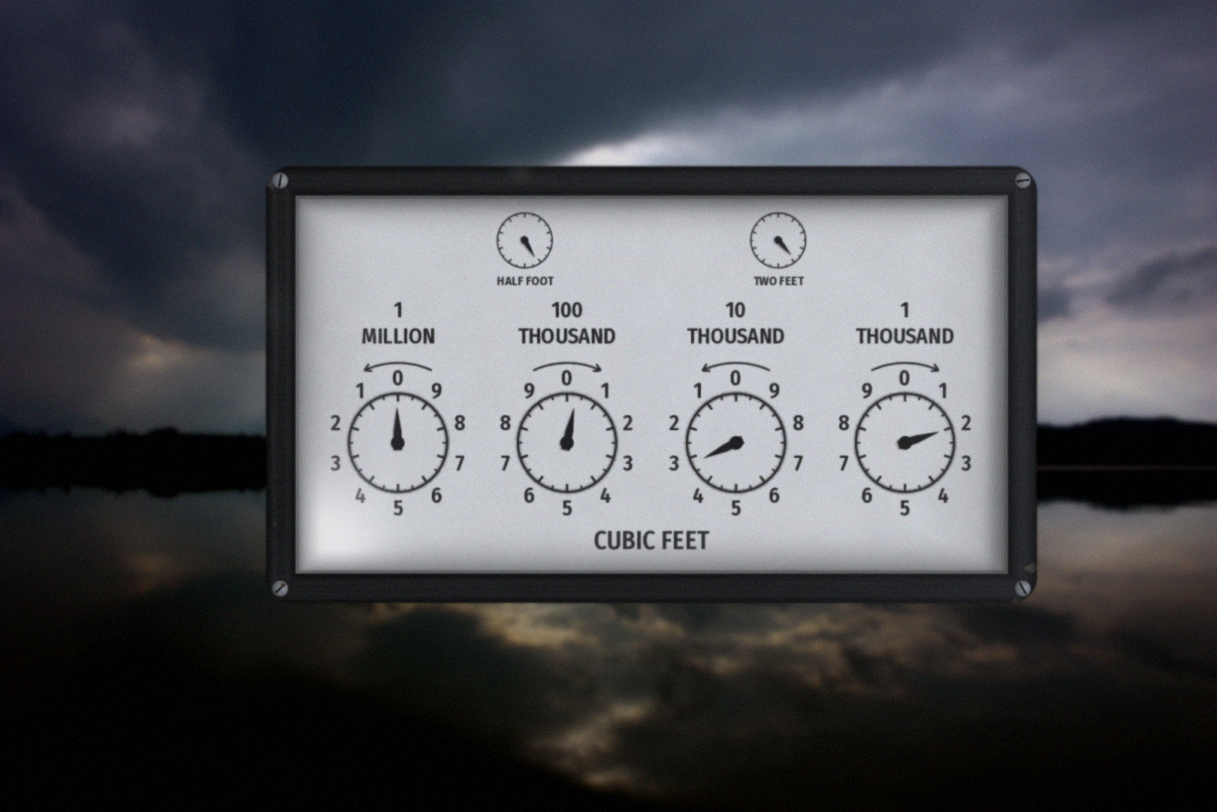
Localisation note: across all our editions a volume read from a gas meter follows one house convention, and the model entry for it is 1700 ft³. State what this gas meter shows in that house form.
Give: 3200 ft³
